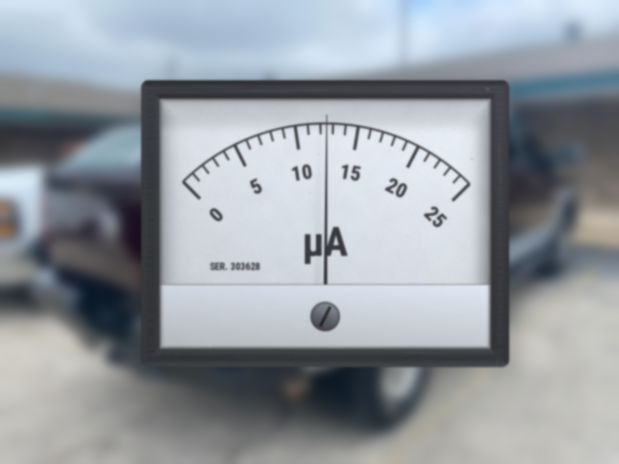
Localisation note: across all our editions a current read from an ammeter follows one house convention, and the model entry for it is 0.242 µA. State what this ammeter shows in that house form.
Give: 12.5 µA
